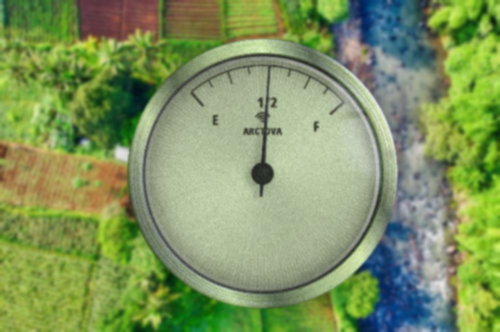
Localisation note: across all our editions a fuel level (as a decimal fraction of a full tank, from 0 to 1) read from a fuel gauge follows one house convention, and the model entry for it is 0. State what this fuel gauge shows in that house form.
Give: 0.5
